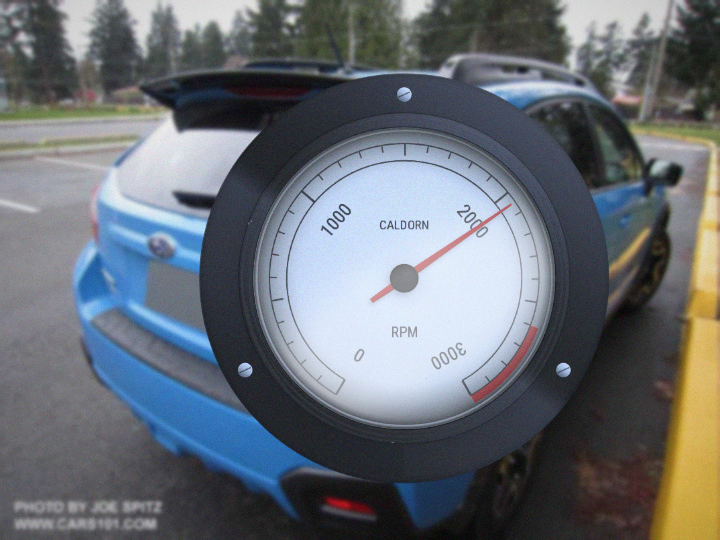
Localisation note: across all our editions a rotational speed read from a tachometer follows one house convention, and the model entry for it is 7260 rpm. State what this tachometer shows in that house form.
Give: 2050 rpm
